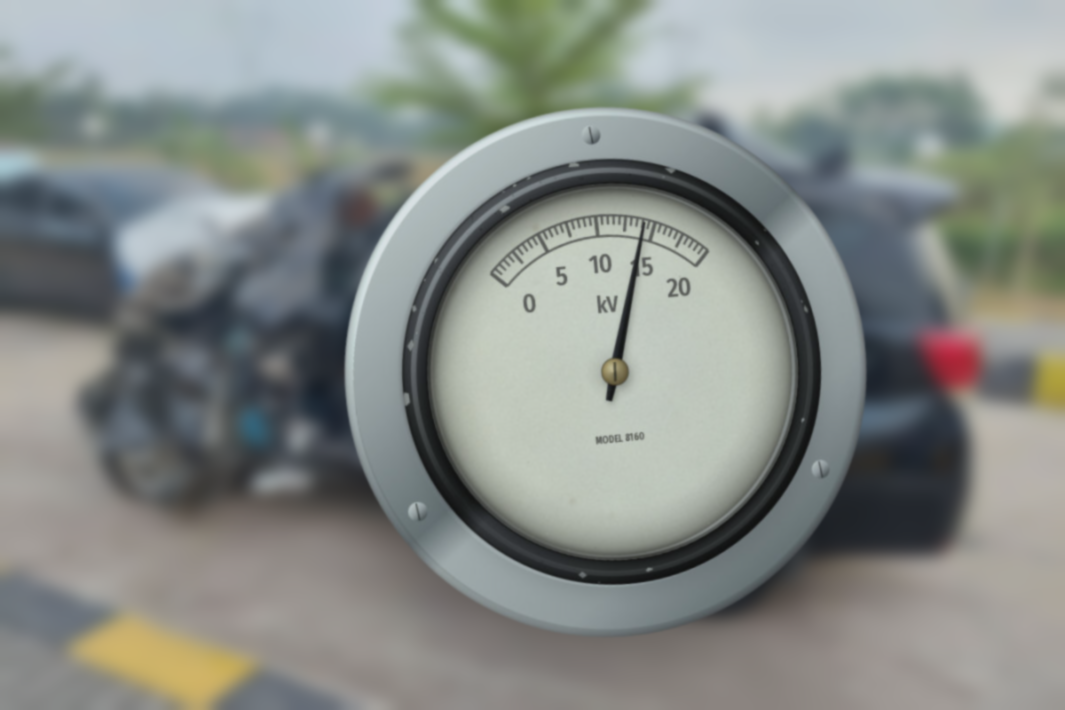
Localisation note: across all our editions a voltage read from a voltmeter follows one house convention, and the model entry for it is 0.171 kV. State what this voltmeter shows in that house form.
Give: 14 kV
